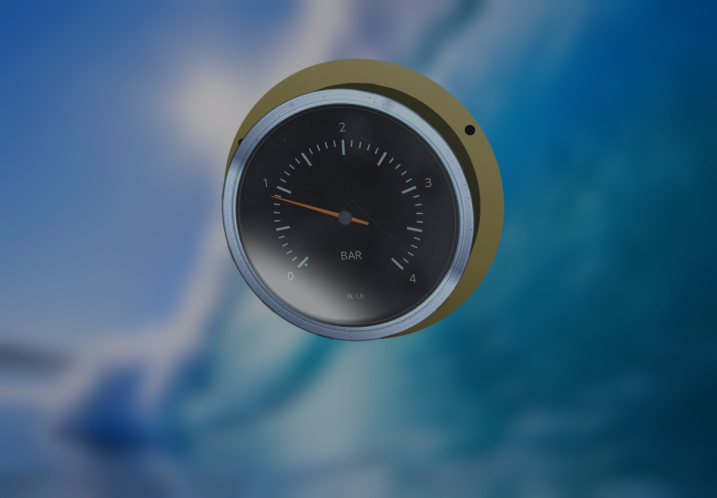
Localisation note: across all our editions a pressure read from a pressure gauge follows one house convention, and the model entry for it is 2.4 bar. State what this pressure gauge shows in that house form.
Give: 0.9 bar
